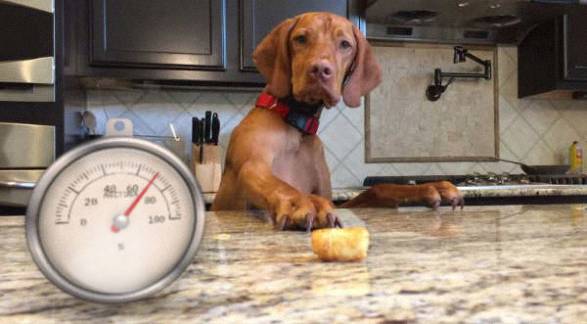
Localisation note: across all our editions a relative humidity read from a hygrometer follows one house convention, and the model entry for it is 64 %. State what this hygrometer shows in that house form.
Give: 70 %
